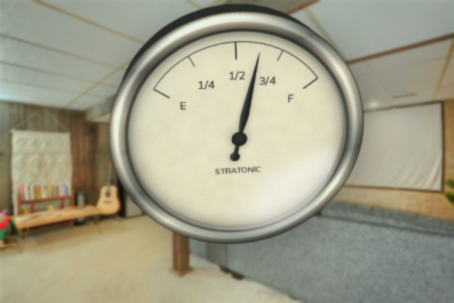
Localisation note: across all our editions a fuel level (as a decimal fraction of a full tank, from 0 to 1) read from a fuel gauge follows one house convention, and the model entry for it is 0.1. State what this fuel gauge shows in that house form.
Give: 0.625
